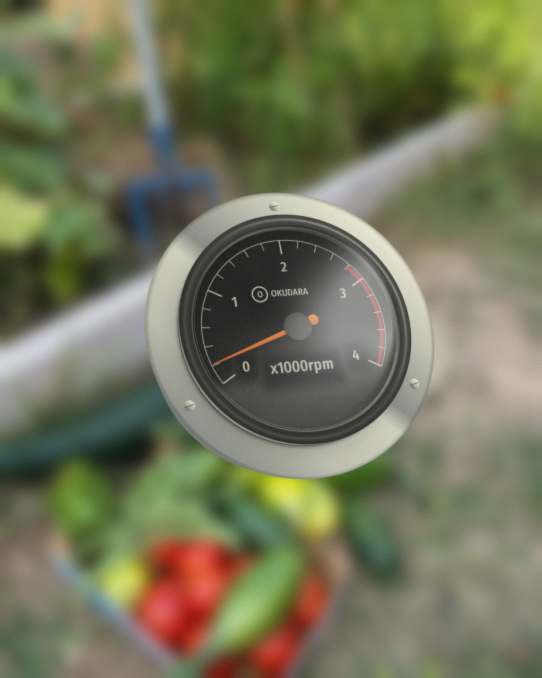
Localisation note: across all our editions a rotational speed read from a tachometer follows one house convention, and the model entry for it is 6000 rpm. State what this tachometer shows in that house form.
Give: 200 rpm
